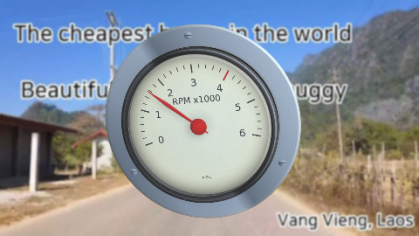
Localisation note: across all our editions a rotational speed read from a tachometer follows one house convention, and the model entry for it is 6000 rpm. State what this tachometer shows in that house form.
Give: 1600 rpm
